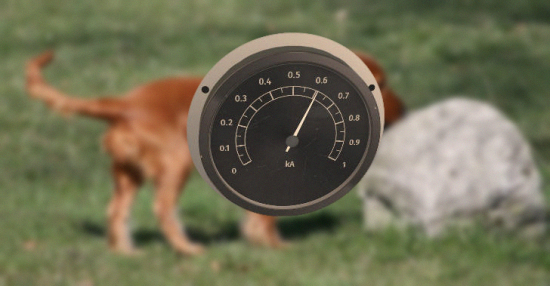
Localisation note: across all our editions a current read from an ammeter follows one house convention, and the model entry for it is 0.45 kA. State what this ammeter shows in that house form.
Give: 0.6 kA
